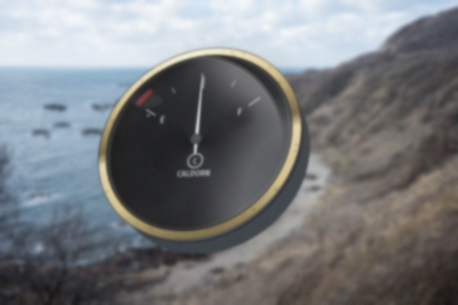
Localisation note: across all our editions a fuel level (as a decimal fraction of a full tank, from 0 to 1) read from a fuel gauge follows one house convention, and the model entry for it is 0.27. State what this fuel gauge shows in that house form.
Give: 0.5
